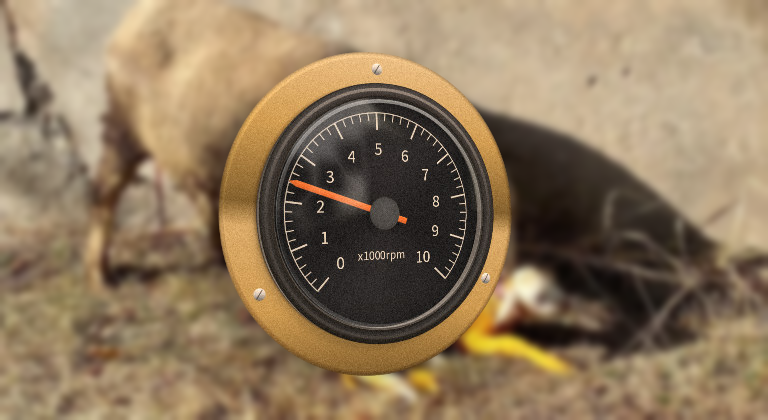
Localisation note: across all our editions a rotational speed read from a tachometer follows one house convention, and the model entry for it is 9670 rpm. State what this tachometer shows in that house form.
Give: 2400 rpm
